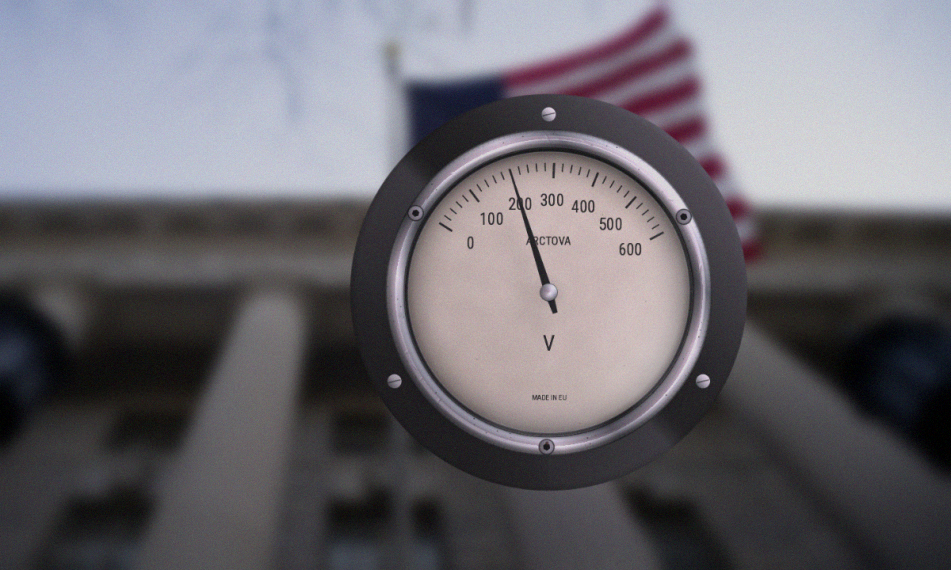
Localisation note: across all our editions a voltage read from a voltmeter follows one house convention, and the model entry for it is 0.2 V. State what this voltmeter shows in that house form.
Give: 200 V
